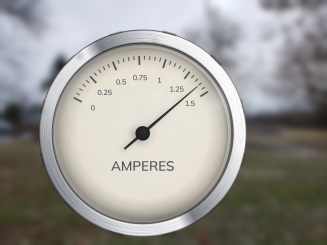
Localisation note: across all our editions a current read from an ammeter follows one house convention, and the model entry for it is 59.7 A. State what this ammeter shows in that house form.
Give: 1.4 A
